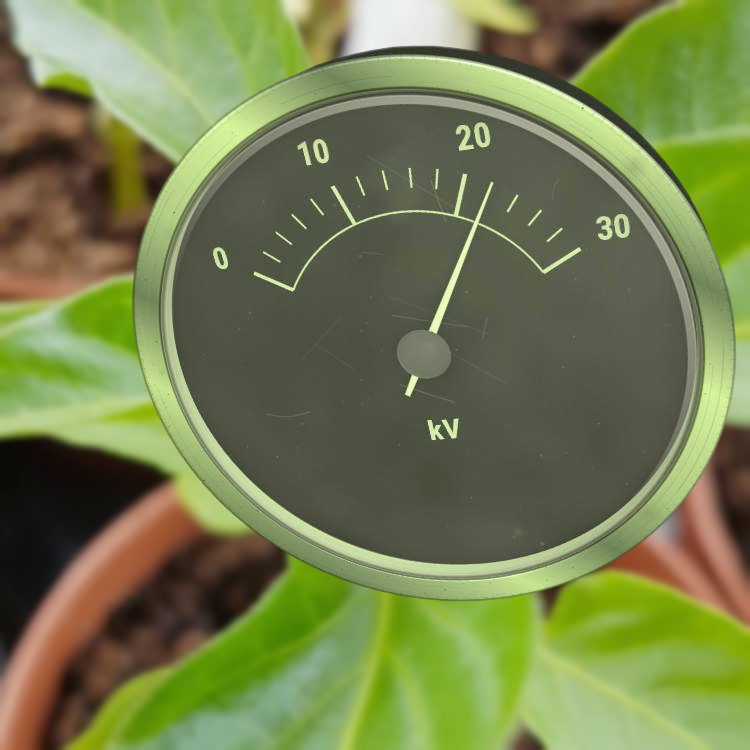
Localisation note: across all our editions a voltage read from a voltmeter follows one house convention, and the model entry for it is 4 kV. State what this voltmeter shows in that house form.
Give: 22 kV
